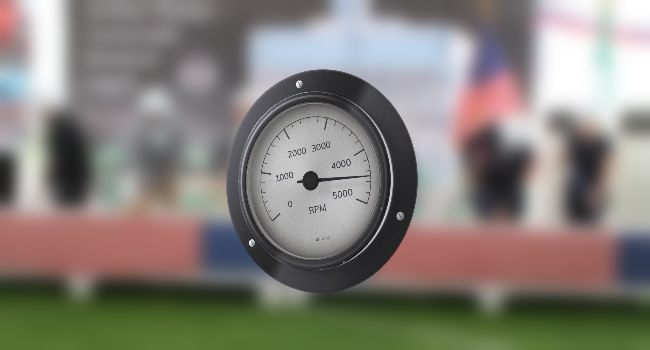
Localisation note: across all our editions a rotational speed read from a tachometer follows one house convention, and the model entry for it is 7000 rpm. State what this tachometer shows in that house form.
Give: 4500 rpm
